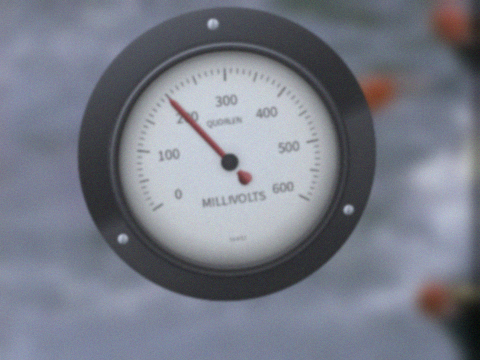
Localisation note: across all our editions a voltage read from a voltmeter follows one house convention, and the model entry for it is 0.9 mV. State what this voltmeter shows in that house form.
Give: 200 mV
